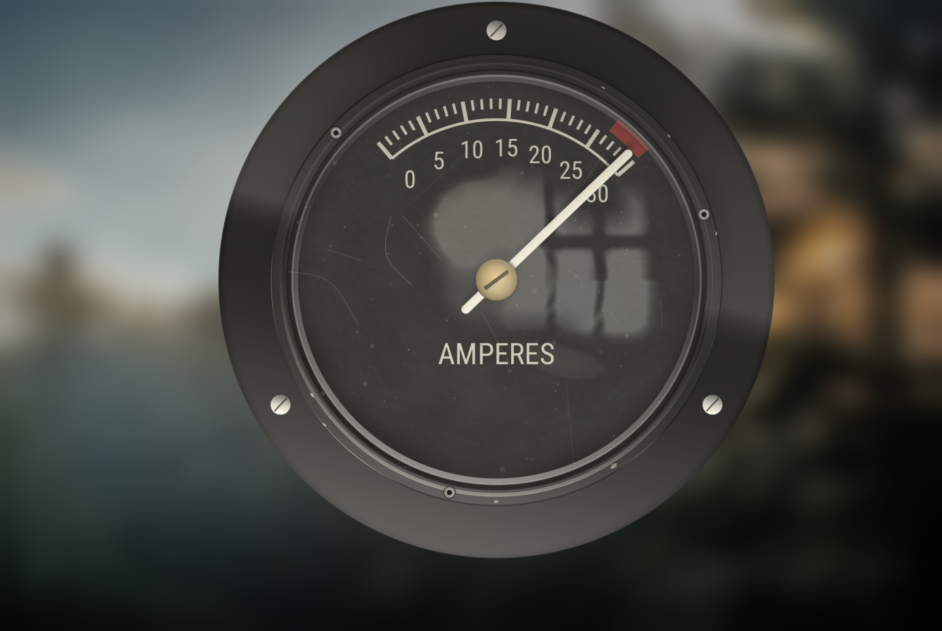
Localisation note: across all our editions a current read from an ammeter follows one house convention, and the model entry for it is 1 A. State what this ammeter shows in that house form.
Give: 29 A
